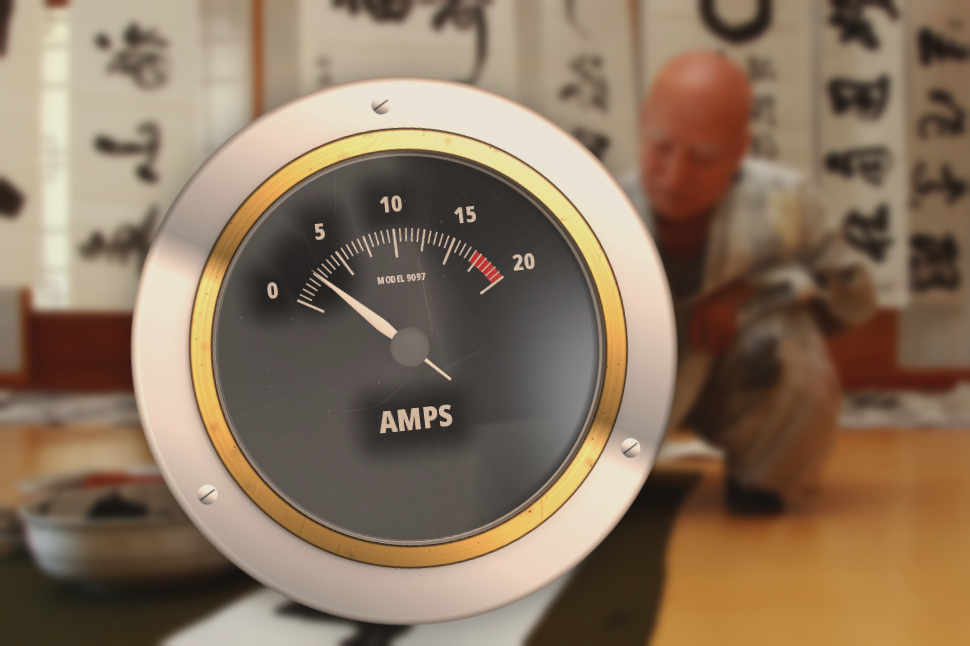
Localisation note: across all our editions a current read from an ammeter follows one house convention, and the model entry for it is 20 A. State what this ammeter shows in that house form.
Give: 2.5 A
